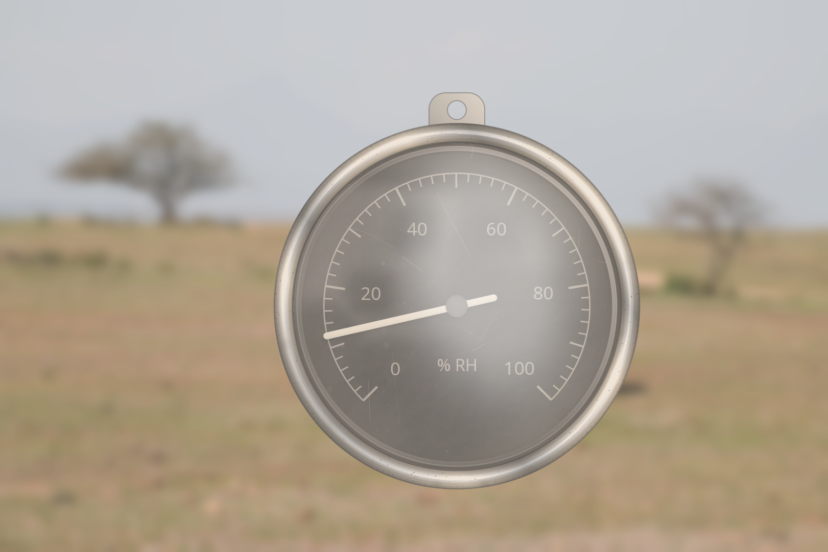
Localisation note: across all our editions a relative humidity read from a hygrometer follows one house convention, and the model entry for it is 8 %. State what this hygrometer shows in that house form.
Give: 12 %
